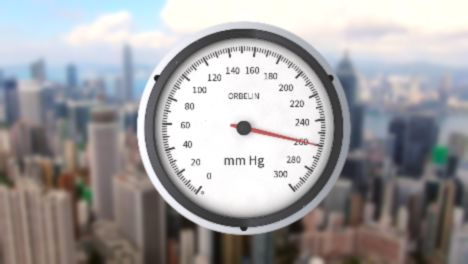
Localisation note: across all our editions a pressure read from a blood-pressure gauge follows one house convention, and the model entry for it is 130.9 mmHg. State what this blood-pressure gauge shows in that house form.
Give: 260 mmHg
